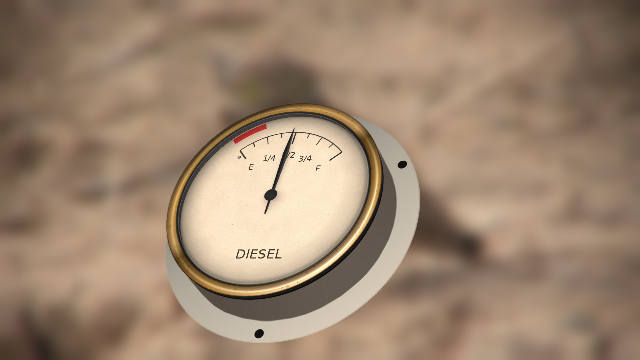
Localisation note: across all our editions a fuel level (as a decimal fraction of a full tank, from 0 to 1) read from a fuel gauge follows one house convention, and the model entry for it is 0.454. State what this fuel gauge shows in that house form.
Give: 0.5
